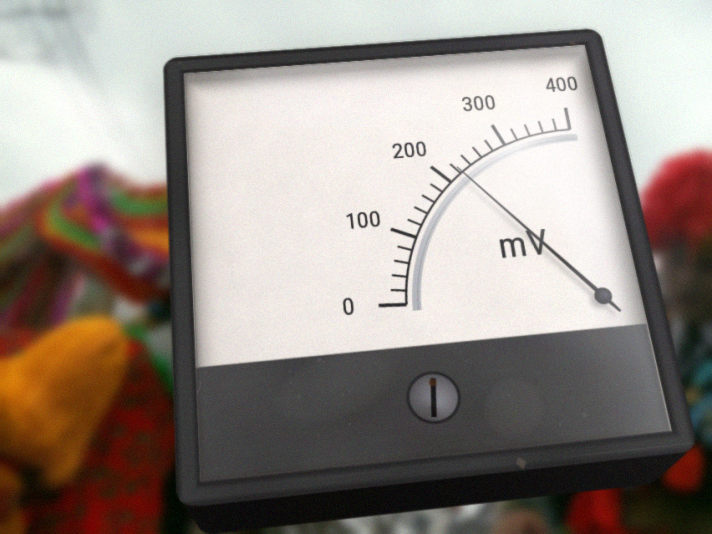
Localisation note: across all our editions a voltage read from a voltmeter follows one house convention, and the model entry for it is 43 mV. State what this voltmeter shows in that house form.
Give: 220 mV
